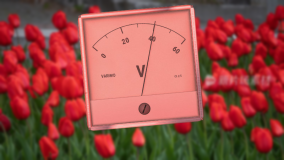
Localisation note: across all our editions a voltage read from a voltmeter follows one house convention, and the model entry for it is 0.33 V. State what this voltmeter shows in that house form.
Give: 40 V
